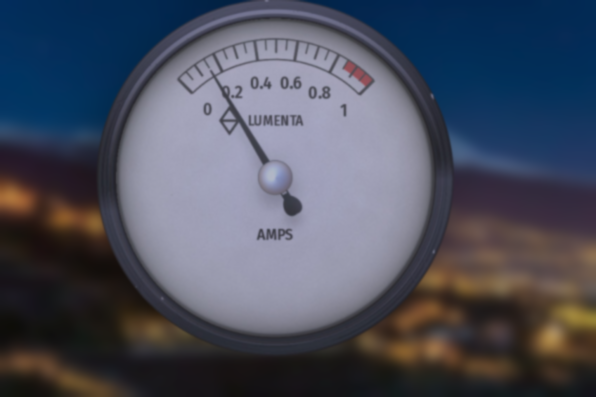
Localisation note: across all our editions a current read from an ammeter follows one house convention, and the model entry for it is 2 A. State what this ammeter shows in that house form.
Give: 0.15 A
